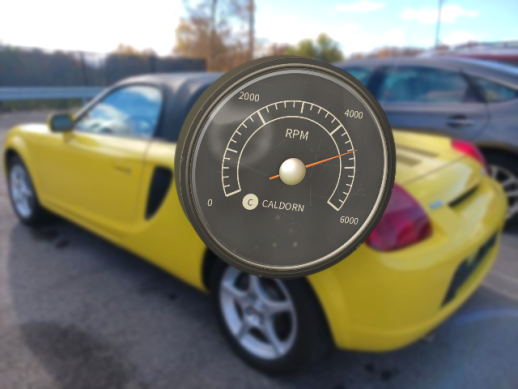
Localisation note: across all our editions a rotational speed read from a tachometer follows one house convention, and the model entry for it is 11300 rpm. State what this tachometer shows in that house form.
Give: 4600 rpm
